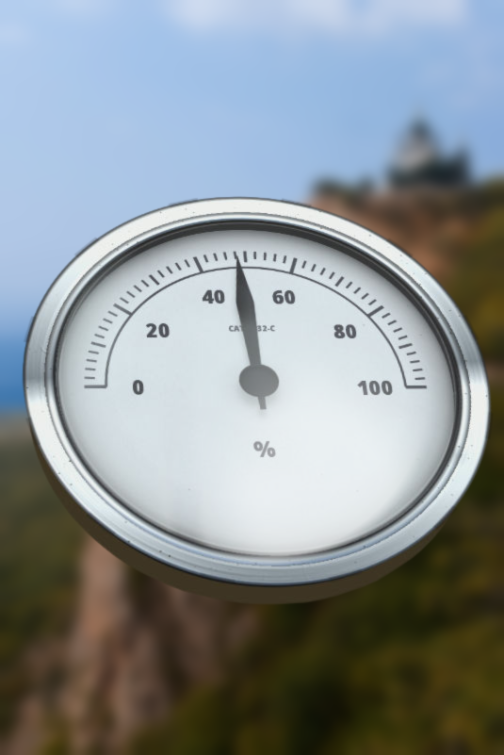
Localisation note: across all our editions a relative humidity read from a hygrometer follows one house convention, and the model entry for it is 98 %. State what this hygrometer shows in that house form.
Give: 48 %
